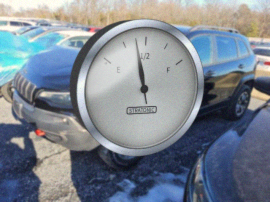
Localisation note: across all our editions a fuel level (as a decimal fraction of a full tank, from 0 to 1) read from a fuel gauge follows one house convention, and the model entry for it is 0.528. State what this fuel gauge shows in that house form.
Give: 0.375
